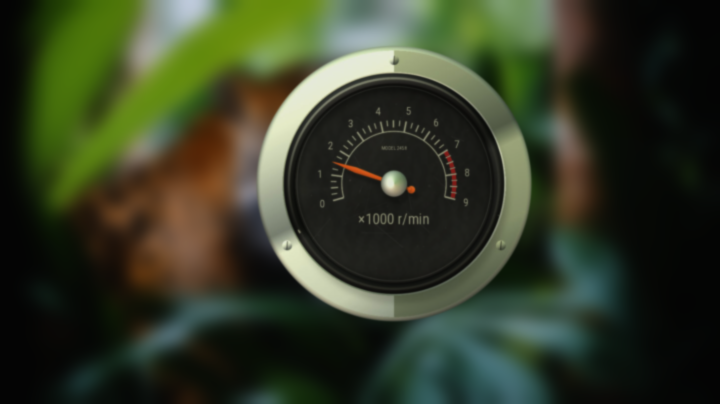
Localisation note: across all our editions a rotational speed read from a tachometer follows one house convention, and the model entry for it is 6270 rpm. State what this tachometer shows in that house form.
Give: 1500 rpm
